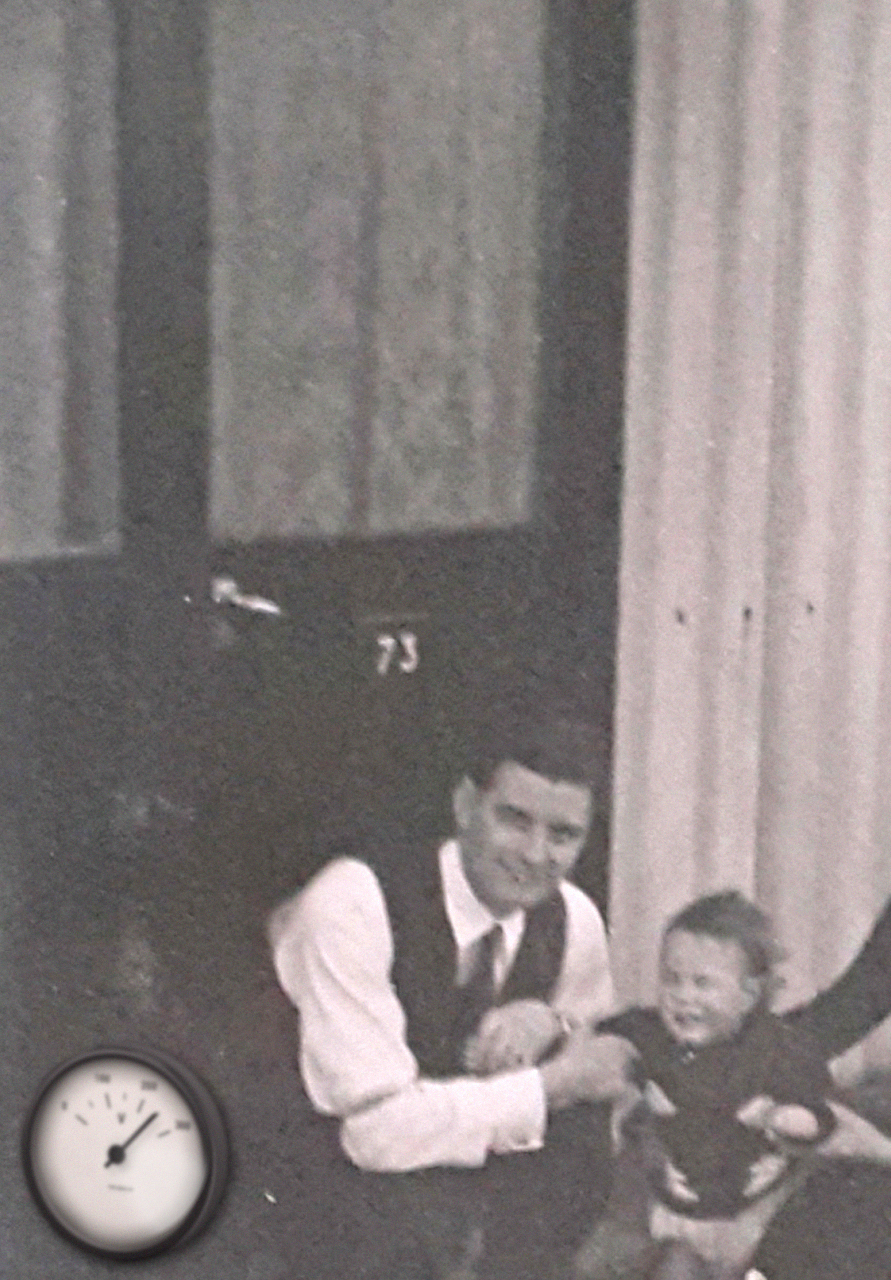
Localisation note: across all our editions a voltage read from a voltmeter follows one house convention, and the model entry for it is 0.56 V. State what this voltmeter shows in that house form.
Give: 250 V
